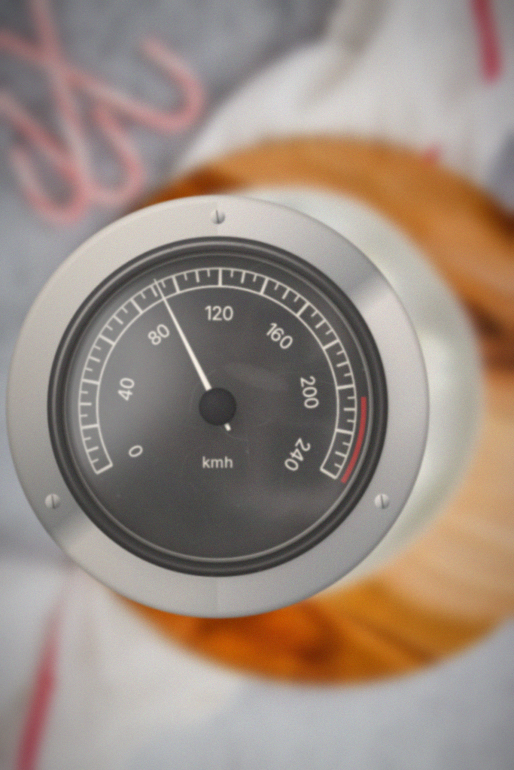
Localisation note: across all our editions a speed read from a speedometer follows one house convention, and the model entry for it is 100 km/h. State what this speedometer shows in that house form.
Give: 92.5 km/h
